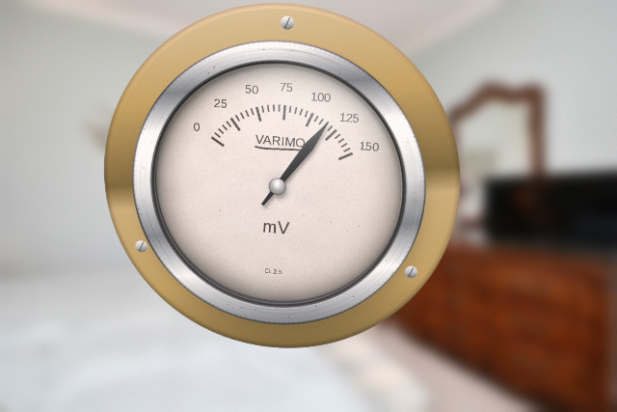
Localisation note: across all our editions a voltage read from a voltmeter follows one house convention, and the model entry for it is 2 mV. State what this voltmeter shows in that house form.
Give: 115 mV
